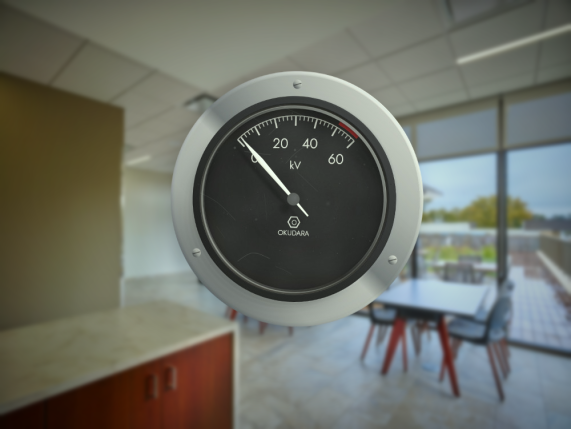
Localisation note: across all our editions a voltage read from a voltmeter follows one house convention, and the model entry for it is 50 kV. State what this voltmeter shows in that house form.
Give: 2 kV
